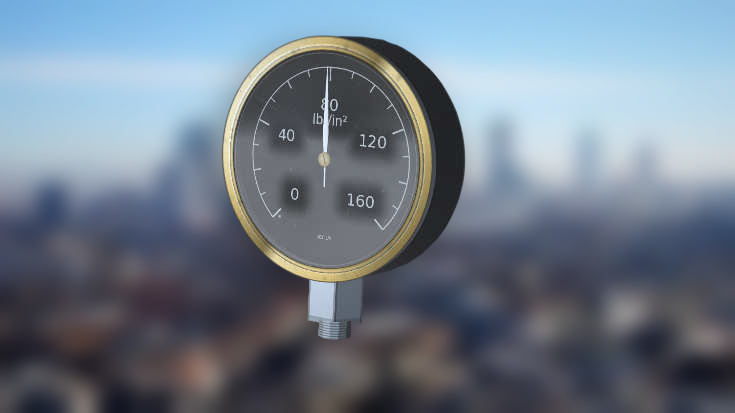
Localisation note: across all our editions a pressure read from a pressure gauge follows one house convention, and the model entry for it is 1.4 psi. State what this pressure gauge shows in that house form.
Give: 80 psi
